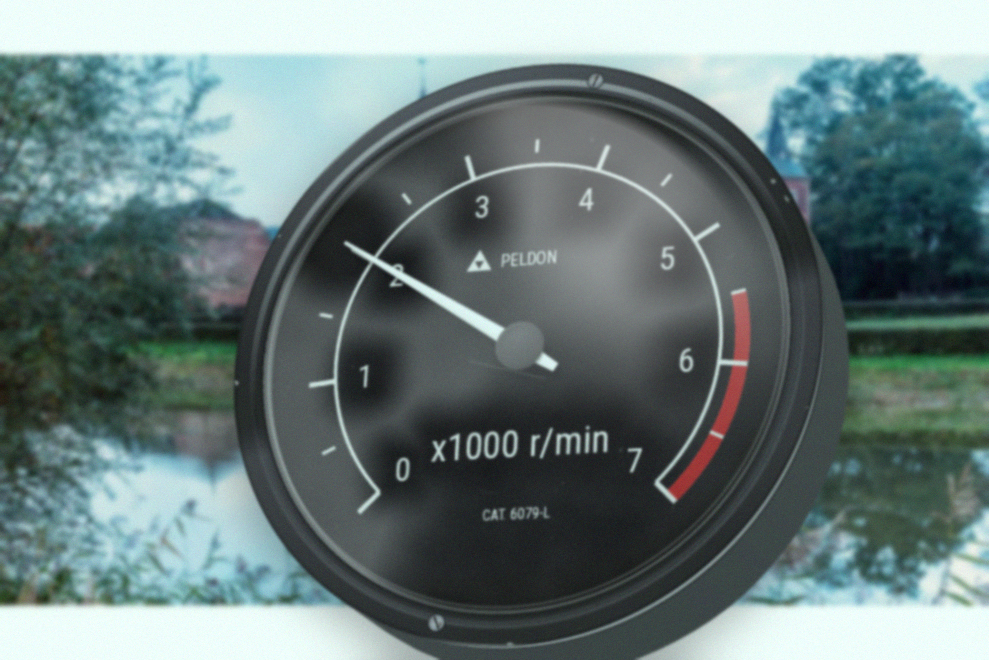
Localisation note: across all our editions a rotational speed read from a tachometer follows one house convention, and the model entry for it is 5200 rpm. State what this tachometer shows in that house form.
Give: 2000 rpm
